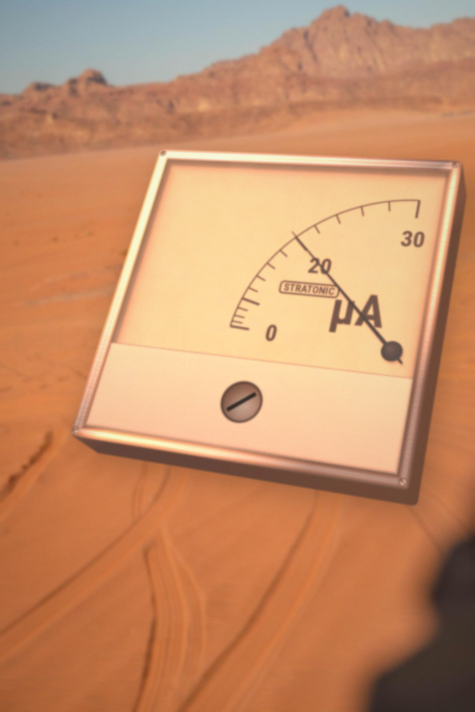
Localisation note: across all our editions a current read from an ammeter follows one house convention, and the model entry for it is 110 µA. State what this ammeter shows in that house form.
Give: 20 µA
